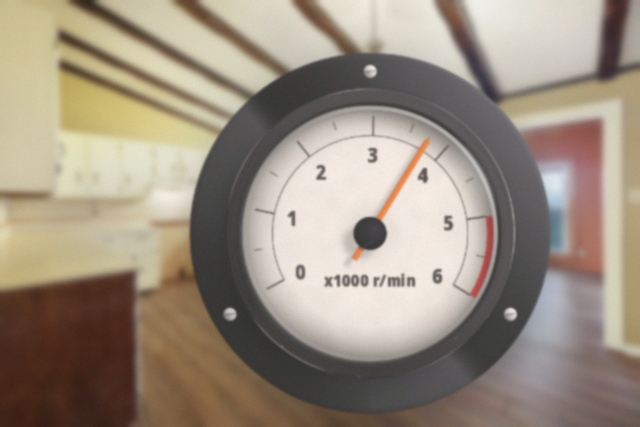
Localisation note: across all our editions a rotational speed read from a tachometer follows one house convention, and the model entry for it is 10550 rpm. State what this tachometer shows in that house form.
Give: 3750 rpm
